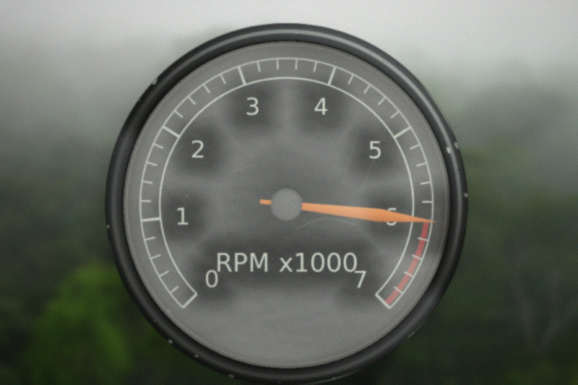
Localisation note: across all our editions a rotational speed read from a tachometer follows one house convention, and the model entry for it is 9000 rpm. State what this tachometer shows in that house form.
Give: 6000 rpm
